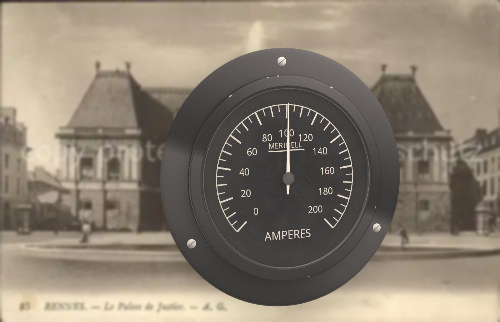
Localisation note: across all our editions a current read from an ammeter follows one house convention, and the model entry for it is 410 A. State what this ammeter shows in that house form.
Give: 100 A
